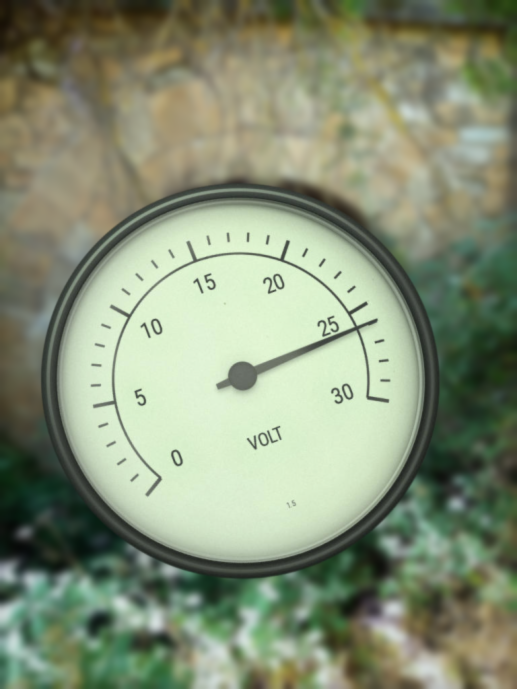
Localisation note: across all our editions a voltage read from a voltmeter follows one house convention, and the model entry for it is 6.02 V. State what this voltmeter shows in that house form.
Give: 26 V
